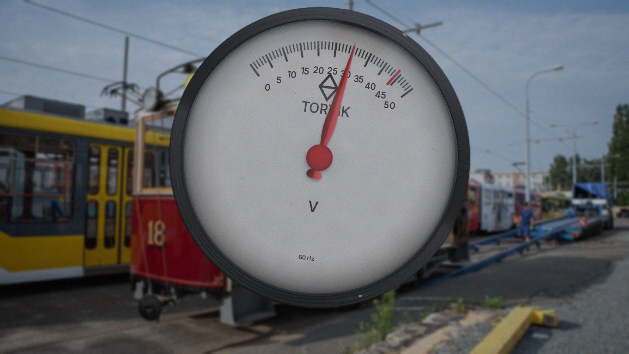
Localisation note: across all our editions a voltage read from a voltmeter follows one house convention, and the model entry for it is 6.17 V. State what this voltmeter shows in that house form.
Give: 30 V
